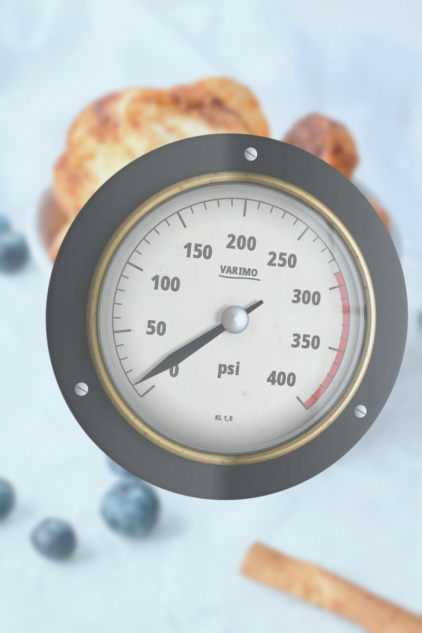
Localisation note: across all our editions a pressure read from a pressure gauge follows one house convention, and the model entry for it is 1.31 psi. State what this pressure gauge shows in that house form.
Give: 10 psi
